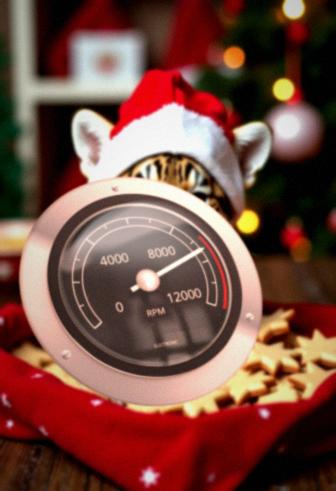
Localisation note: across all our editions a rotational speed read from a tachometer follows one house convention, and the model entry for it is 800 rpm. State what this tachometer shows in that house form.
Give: 9500 rpm
